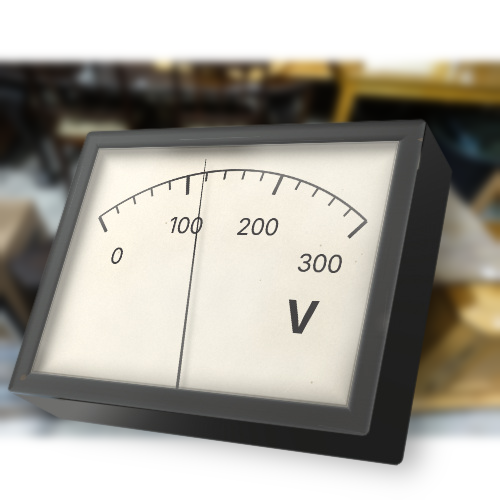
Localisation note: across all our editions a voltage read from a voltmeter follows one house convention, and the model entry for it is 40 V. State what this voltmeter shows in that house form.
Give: 120 V
